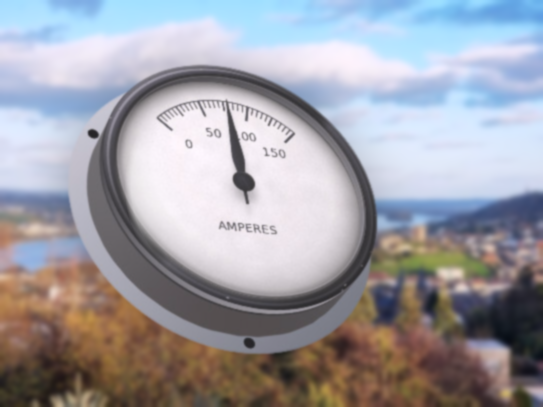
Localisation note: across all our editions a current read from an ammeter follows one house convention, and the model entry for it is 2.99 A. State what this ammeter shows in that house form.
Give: 75 A
